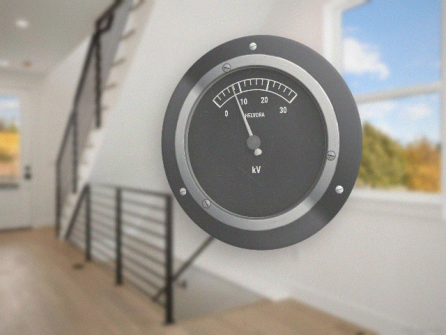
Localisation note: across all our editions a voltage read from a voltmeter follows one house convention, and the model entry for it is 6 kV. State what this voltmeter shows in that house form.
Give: 8 kV
